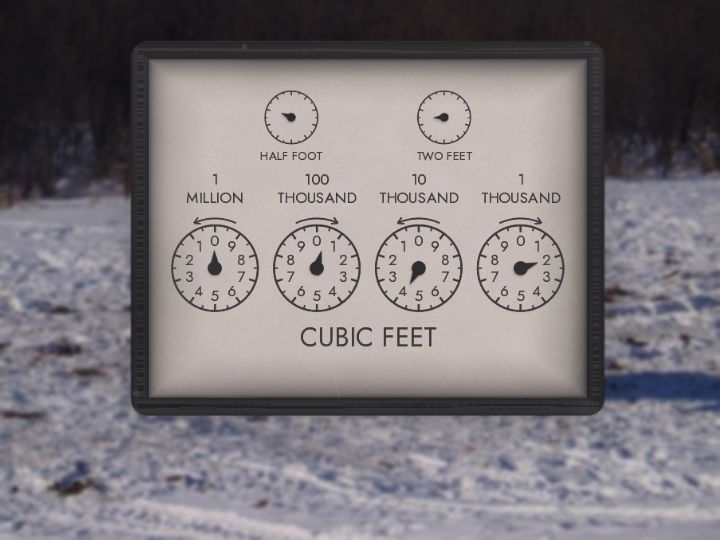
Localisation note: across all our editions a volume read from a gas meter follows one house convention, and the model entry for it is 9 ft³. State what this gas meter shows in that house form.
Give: 4200 ft³
